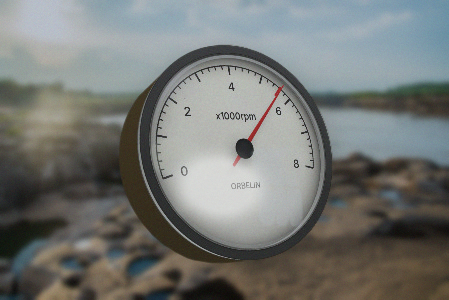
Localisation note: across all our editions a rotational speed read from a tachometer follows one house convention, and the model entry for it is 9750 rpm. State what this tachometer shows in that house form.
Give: 5600 rpm
